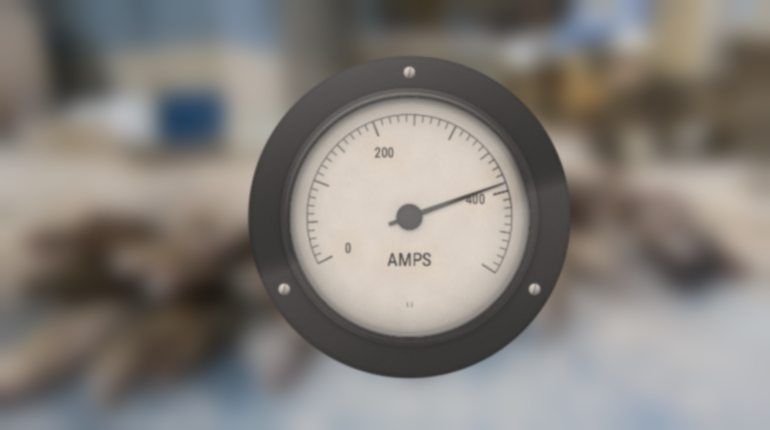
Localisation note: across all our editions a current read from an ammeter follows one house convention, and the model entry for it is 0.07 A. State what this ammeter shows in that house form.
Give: 390 A
